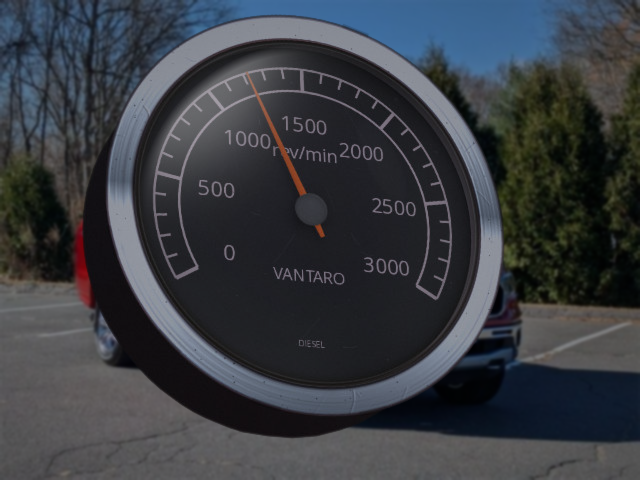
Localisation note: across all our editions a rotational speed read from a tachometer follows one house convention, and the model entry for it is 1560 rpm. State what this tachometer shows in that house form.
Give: 1200 rpm
